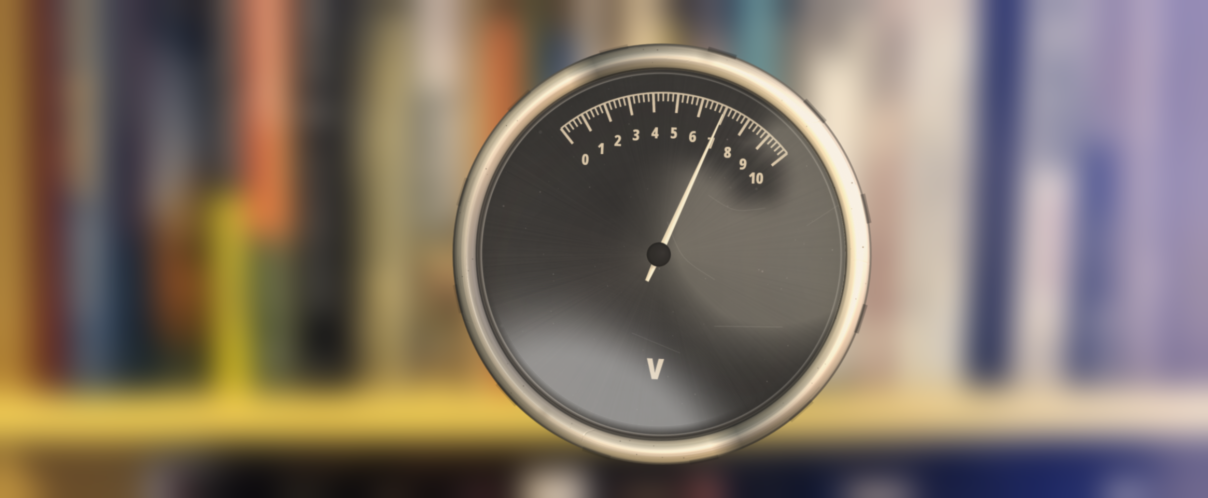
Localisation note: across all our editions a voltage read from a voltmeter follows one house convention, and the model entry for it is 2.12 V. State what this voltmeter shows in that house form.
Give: 7 V
